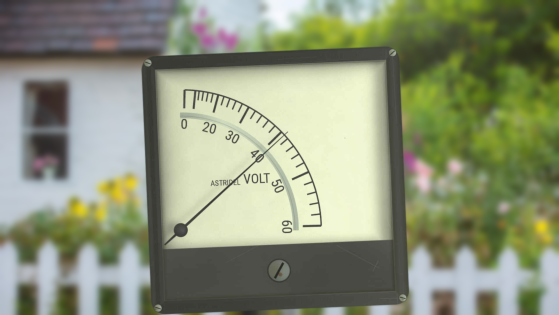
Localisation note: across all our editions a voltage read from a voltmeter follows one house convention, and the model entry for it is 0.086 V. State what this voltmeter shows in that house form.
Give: 41 V
